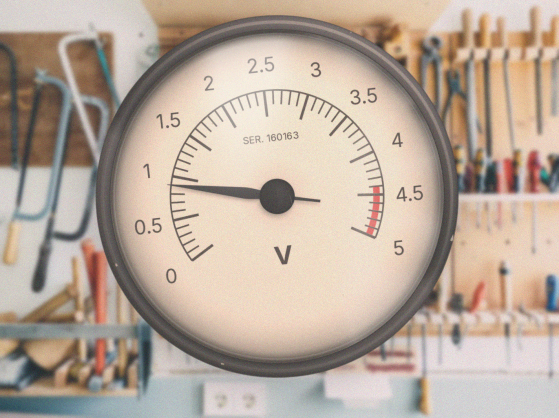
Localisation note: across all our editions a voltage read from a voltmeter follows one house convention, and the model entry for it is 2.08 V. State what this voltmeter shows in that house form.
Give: 0.9 V
